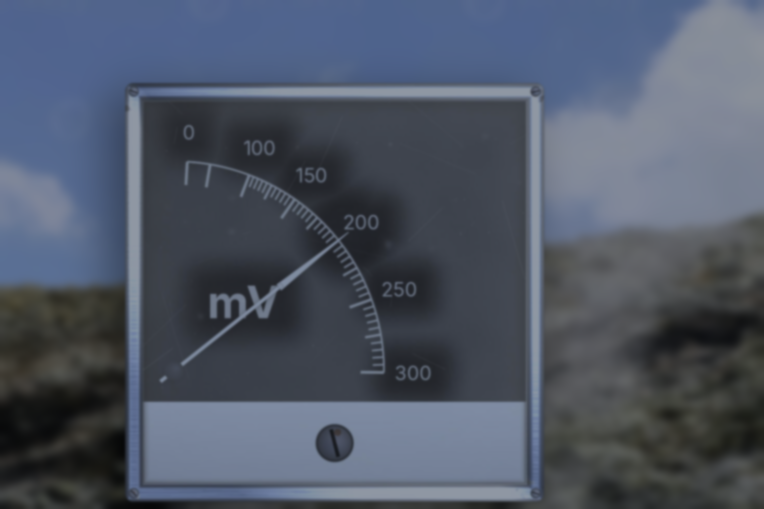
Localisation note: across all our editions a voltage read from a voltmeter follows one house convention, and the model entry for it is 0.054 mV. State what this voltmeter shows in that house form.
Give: 200 mV
